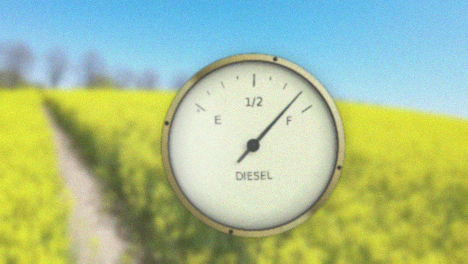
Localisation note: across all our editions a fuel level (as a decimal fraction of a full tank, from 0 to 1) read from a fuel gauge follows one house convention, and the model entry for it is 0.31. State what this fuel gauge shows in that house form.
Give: 0.875
